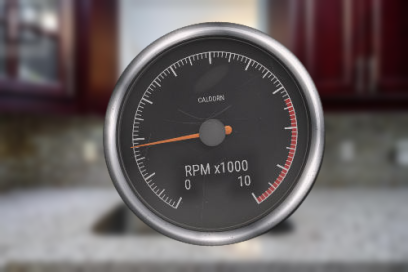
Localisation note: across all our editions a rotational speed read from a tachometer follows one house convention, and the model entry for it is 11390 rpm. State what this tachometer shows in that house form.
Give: 1800 rpm
